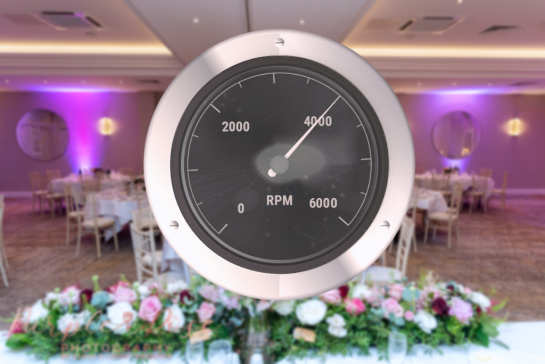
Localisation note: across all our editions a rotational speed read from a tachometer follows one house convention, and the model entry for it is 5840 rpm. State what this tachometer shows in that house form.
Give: 4000 rpm
